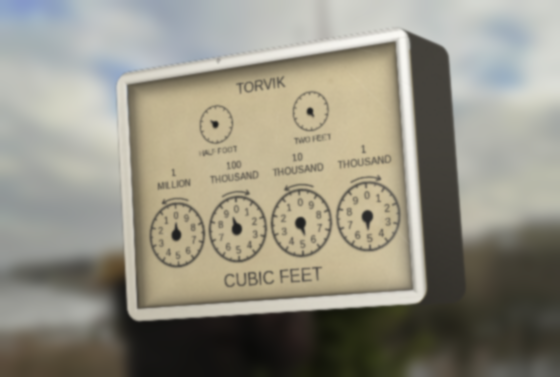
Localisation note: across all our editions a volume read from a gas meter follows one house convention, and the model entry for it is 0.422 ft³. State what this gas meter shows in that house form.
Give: 995500 ft³
